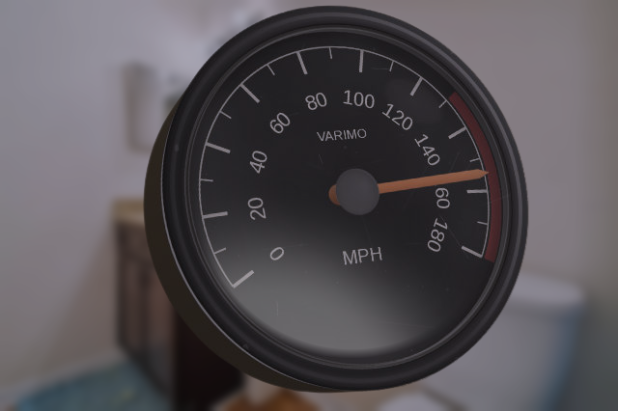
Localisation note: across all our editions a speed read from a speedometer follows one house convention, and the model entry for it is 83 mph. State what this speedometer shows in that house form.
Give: 155 mph
